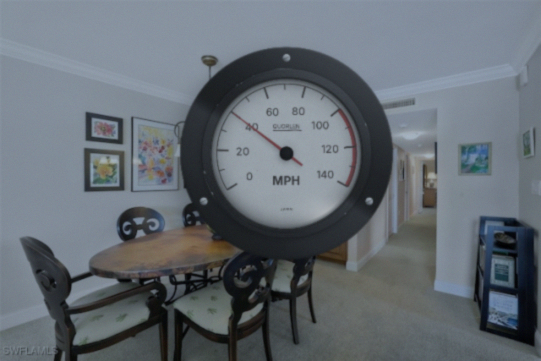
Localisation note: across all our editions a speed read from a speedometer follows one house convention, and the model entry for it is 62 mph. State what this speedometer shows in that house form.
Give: 40 mph
